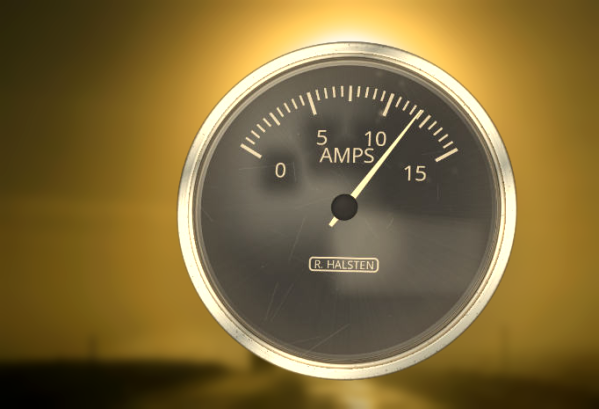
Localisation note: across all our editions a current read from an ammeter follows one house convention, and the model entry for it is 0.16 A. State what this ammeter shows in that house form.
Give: 12 A
